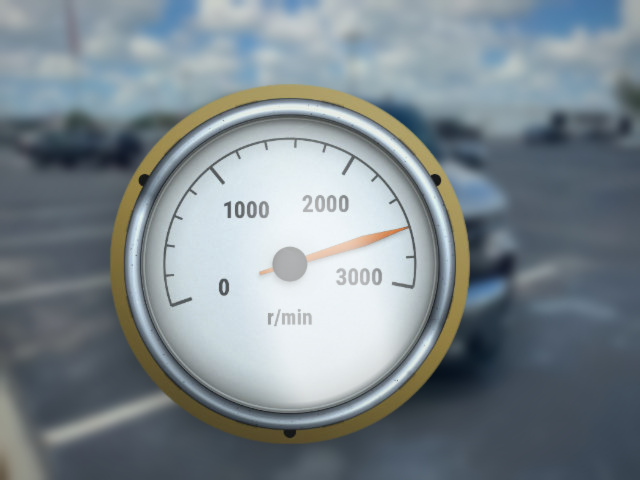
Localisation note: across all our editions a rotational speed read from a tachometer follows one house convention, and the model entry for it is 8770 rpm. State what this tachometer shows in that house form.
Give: 2600 rpm
